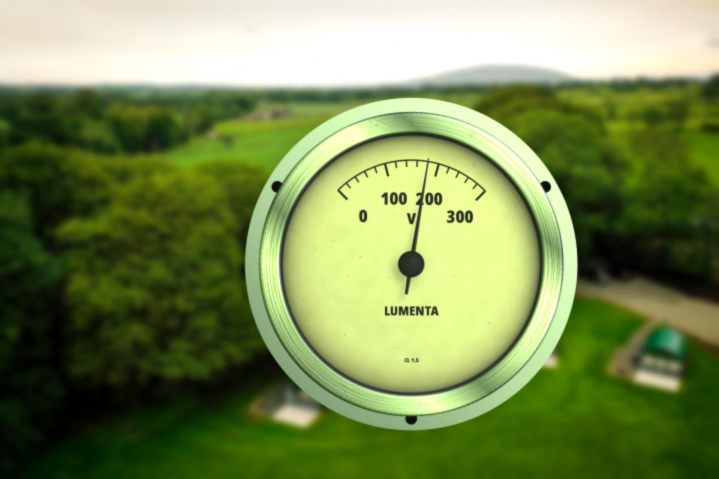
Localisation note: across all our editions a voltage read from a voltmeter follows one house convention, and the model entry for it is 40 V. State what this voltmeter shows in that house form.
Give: 180 V
